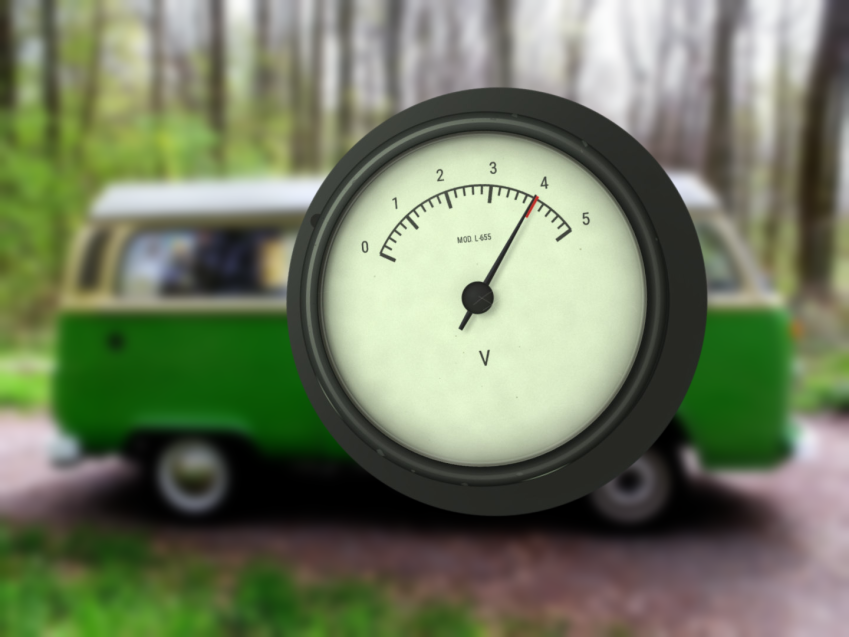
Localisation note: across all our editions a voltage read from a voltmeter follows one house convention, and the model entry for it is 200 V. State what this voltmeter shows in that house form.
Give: 4 V
